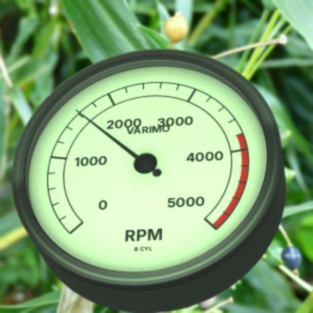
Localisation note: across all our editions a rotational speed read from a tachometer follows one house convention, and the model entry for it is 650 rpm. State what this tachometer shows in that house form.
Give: 1600 rpm
